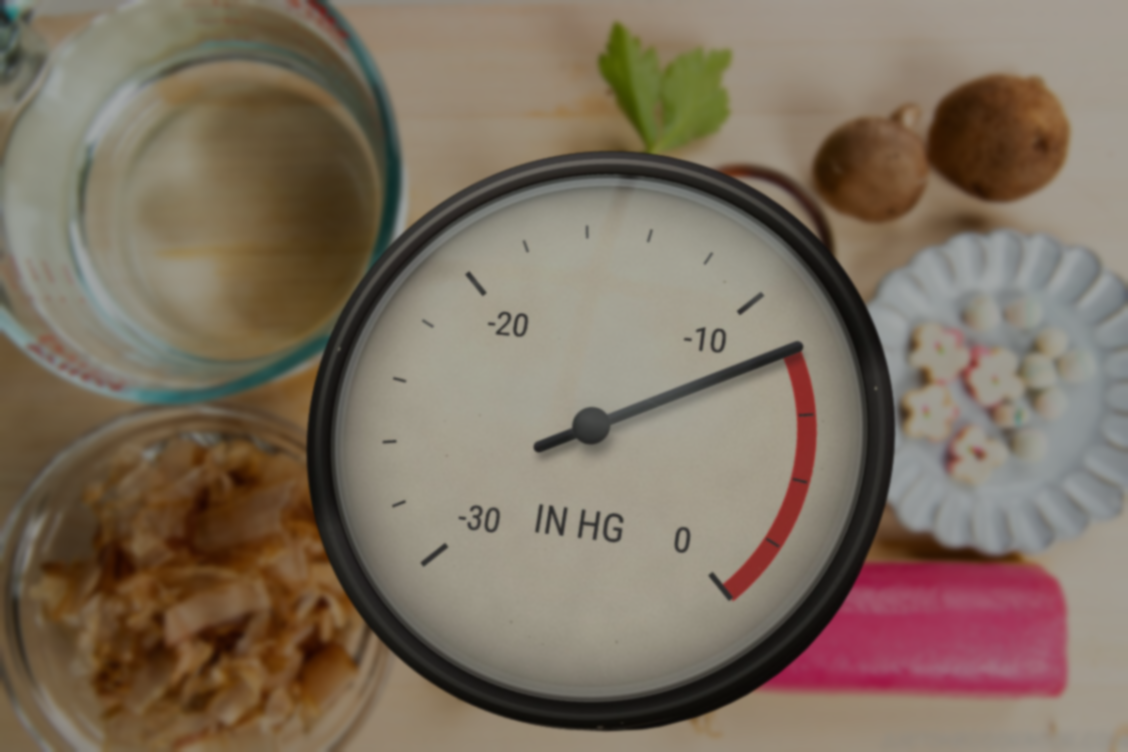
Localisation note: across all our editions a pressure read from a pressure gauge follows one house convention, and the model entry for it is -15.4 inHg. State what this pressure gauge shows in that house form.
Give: -8 inHg
